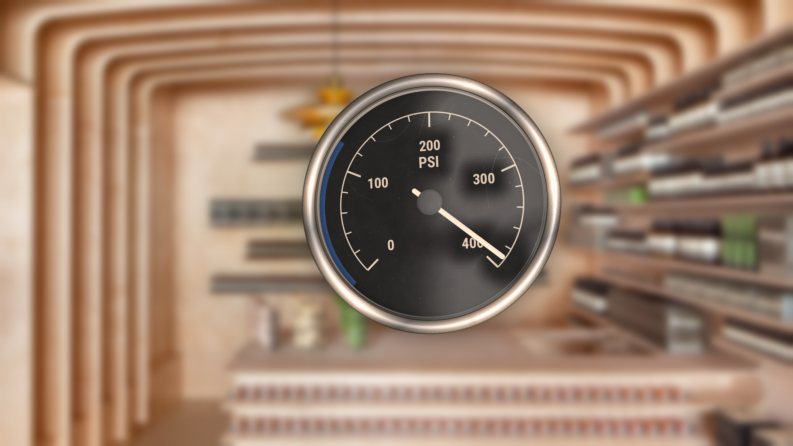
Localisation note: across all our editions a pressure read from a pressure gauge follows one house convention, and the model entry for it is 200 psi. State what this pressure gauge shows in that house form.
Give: 390 psi
